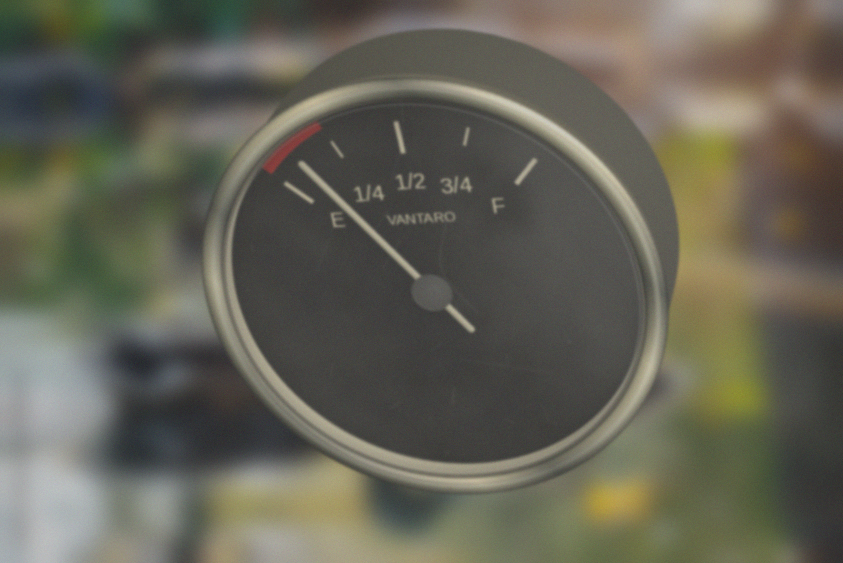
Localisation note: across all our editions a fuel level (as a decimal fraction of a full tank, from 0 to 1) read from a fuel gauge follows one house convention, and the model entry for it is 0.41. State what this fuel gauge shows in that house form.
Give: 0.125
